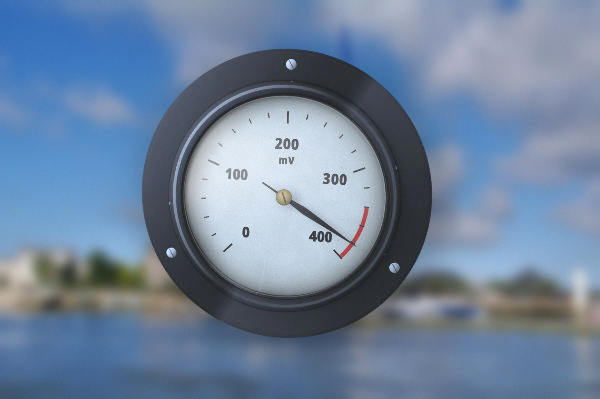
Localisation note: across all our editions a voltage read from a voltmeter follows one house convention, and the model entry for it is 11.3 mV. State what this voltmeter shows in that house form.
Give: 380 mV
